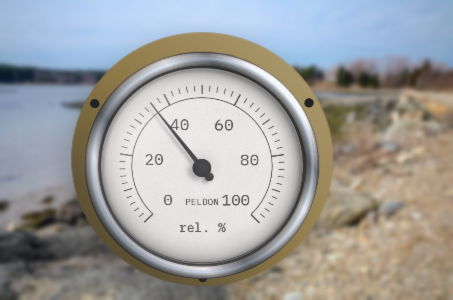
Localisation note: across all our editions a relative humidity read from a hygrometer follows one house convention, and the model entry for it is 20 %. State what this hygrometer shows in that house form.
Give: 36 %
